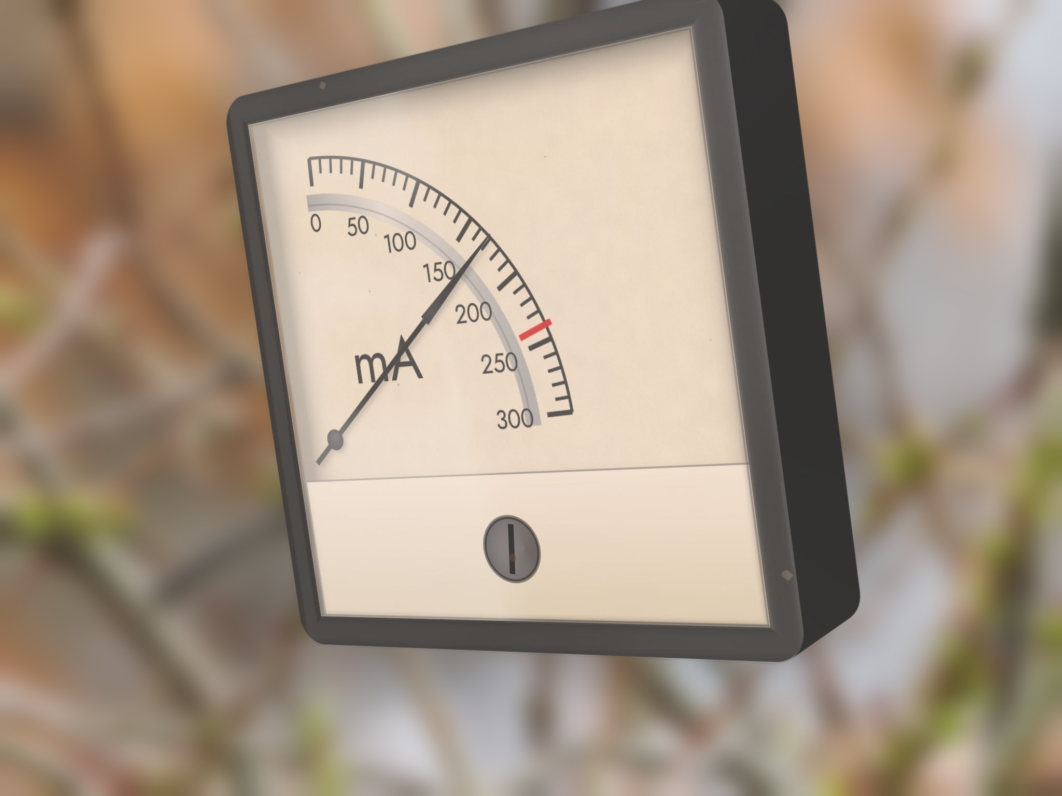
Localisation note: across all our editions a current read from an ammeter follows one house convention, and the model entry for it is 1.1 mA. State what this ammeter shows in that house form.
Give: 170 mA
